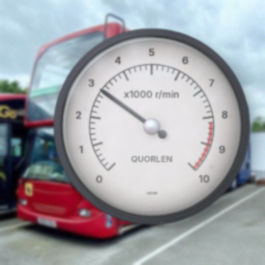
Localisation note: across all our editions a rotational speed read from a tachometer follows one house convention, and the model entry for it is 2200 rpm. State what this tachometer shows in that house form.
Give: 3000 rpm
